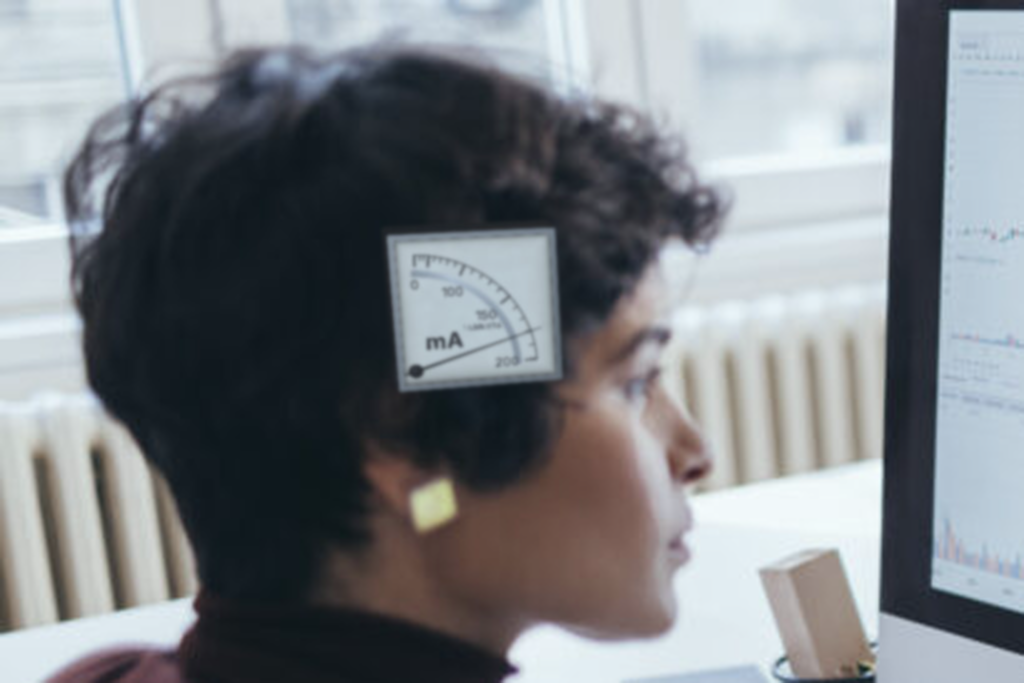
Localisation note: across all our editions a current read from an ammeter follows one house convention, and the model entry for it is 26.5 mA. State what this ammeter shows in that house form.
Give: 180 mA
